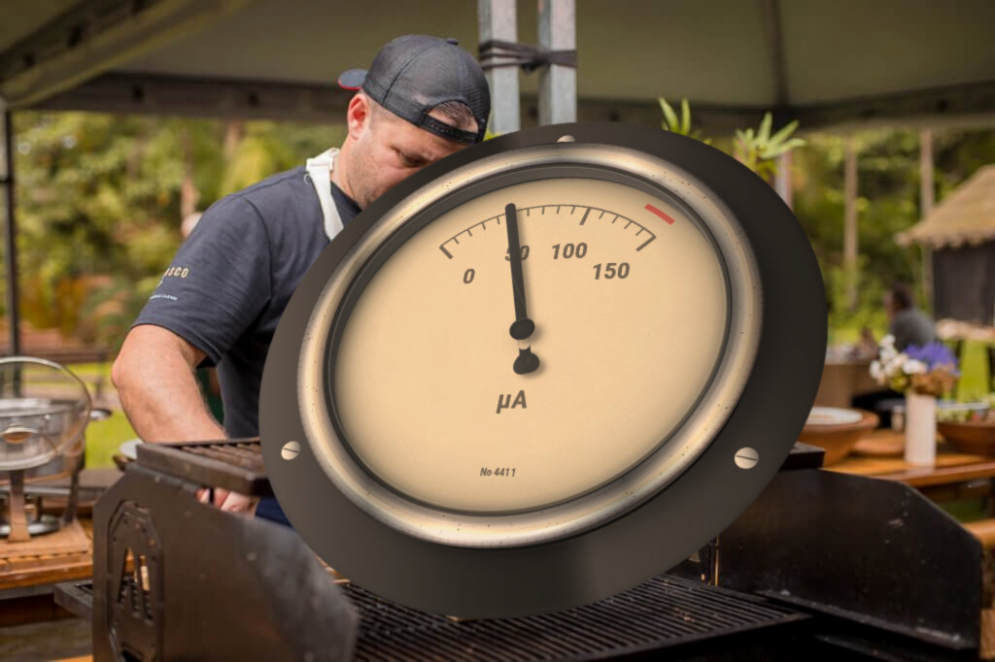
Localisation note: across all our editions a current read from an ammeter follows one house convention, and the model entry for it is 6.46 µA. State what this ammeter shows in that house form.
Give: 50 µA
